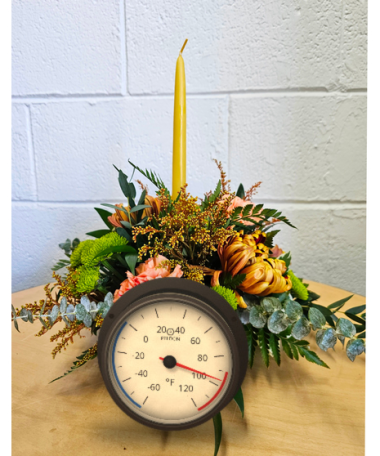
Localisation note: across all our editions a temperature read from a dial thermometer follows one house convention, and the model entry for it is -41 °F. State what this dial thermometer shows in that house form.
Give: 95 °F
